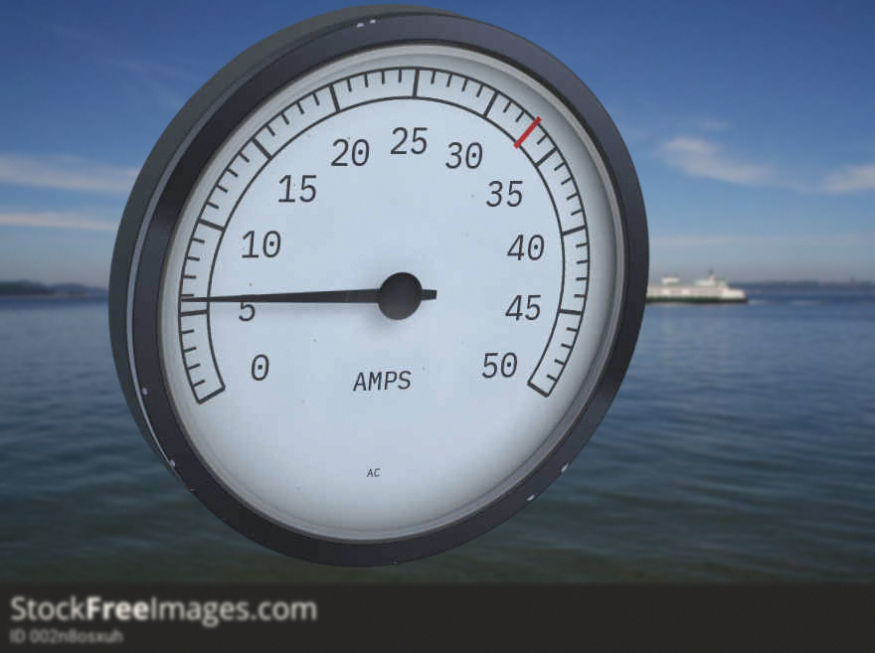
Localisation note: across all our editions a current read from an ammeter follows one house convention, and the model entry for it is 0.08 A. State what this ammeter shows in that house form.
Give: 6 A
